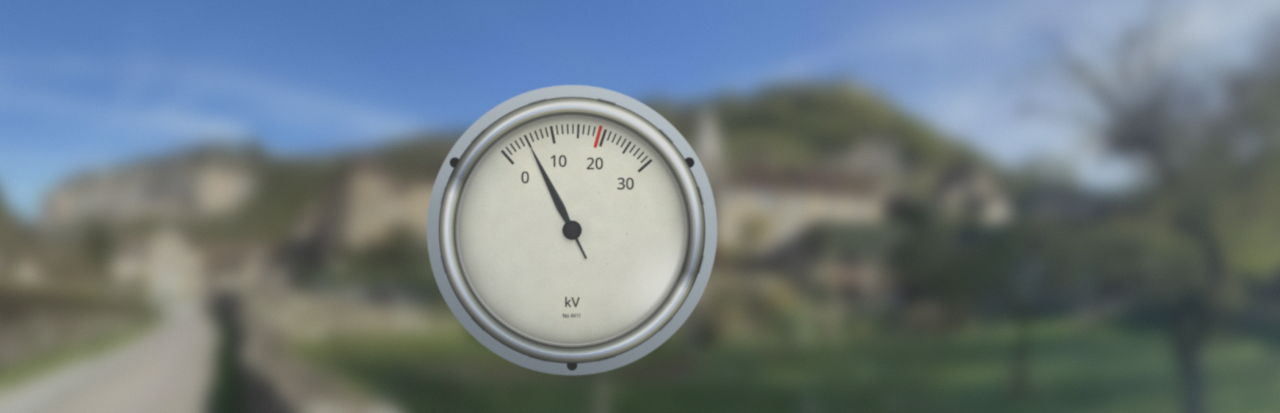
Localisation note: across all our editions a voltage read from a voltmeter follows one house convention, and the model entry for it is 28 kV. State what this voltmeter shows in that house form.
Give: 5 kV
